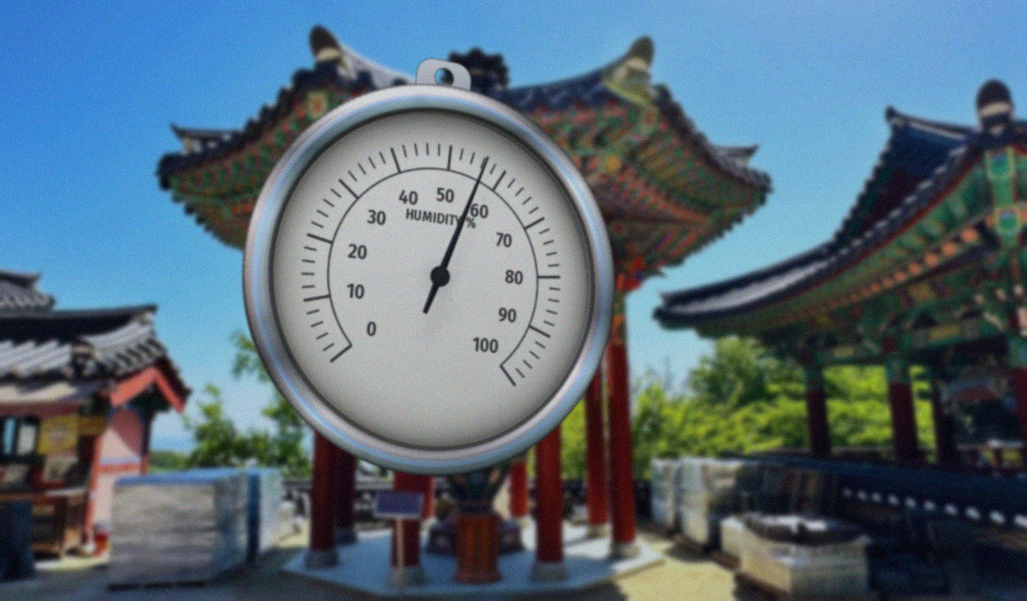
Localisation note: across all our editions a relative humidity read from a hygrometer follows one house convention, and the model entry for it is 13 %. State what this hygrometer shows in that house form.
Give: 56 %
